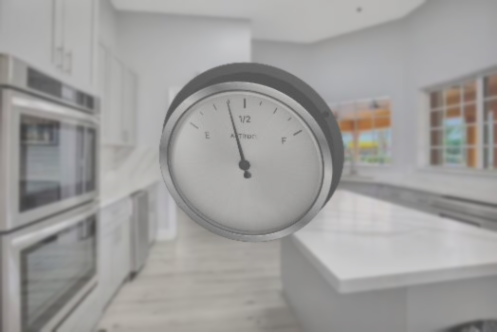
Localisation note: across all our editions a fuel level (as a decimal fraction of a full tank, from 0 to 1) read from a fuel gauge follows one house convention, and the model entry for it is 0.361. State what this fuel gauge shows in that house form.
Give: 0.375
